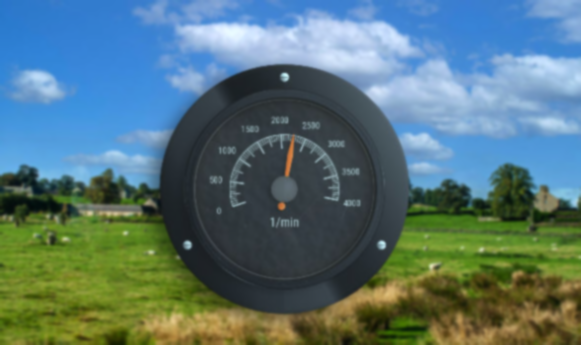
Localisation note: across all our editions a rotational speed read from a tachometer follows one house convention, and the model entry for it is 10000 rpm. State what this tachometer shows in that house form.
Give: 2250 rpm
